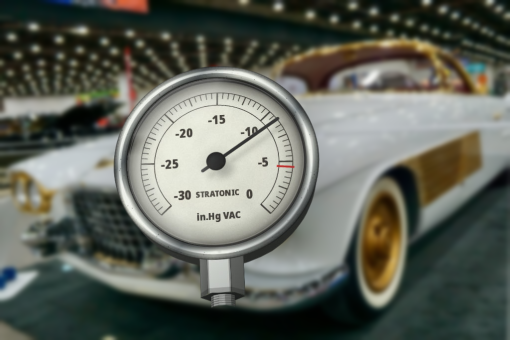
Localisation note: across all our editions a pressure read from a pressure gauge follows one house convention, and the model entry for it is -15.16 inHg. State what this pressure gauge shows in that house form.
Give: -9 inHg
